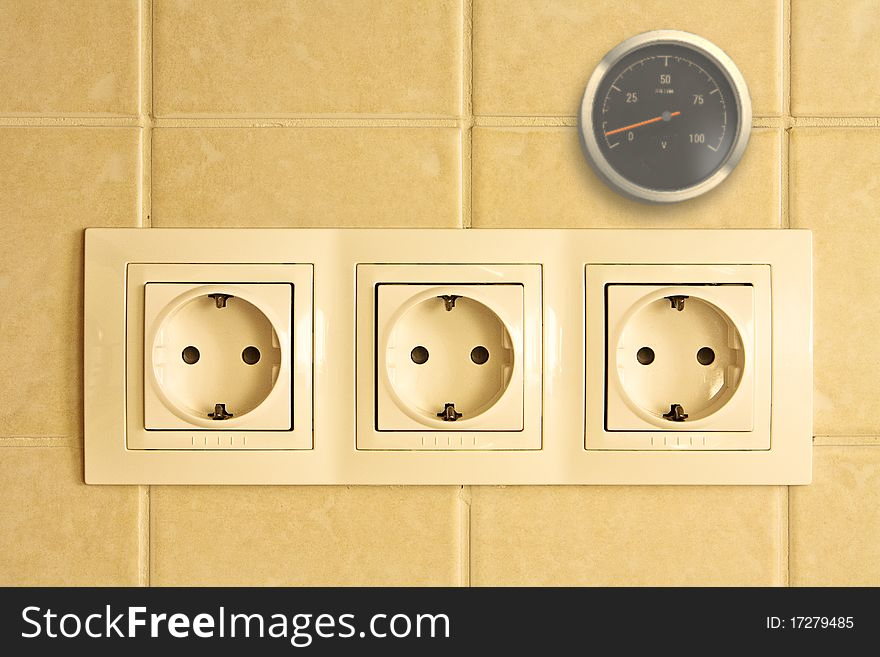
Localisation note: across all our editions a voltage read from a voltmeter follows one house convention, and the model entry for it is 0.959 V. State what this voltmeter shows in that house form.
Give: 5 V
